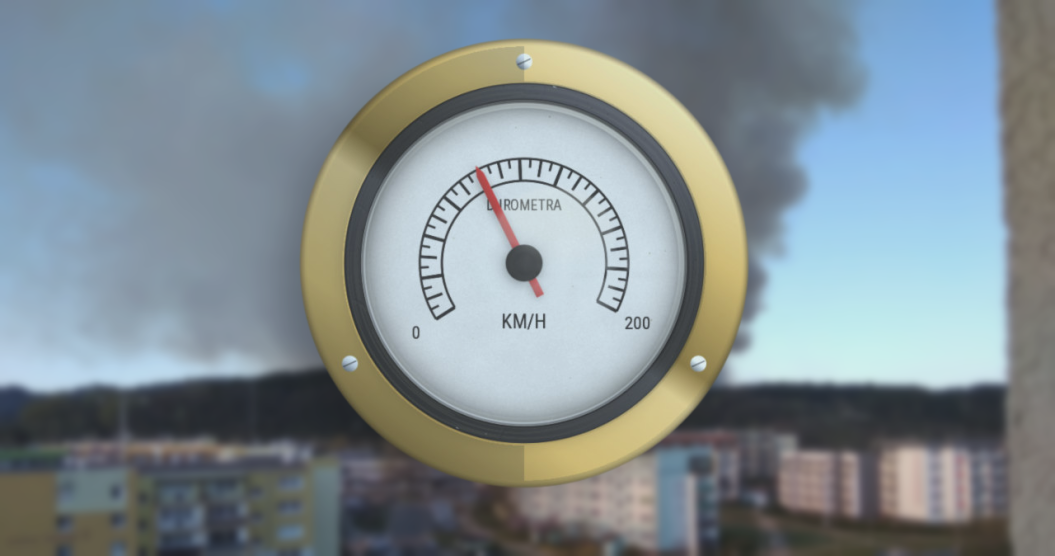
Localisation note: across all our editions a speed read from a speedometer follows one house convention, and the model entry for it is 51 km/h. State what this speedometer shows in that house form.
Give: 80 km/h
